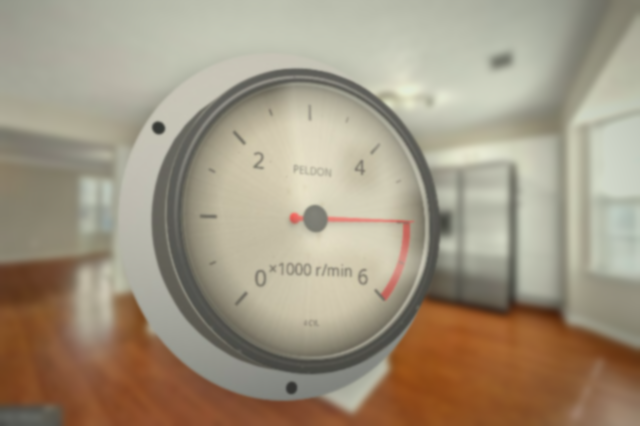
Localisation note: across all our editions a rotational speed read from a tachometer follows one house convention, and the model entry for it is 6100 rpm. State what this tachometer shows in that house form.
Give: 5000 rpm
